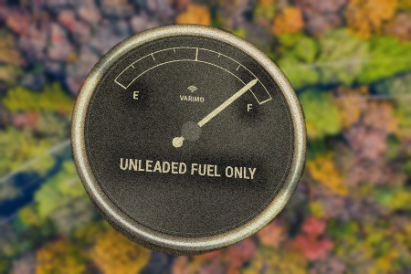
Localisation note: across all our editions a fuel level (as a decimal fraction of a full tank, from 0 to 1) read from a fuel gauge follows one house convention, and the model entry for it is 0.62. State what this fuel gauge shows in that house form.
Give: 0.875
